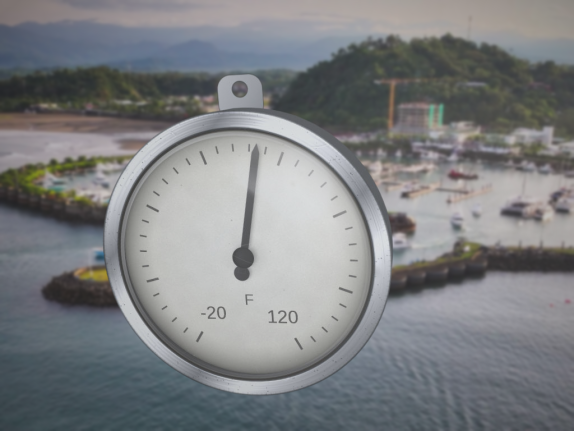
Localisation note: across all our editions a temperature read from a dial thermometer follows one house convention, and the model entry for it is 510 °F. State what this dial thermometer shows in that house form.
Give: 54 °F
